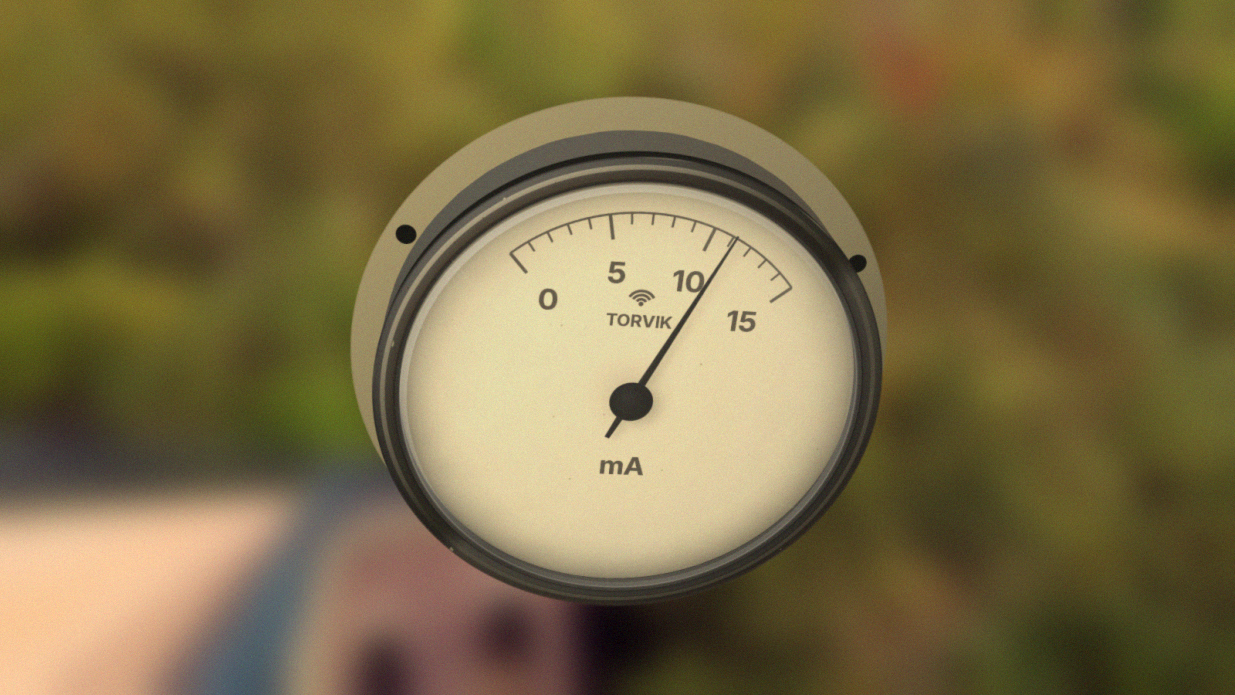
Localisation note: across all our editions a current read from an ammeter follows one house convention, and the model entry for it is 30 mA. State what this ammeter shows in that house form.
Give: 11 mA
